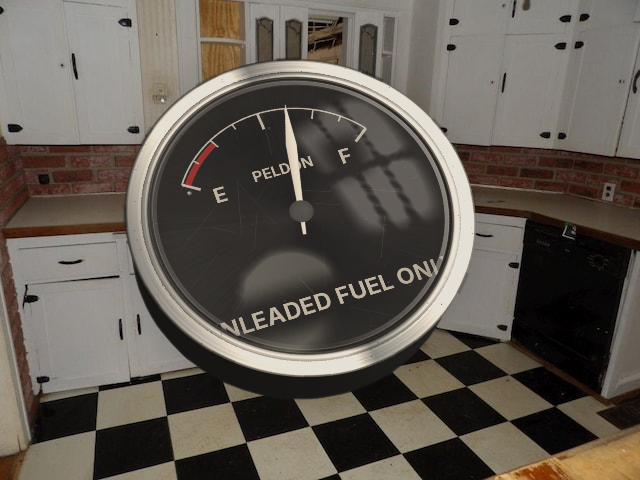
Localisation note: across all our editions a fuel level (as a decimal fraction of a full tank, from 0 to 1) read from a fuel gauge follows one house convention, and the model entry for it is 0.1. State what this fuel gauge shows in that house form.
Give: 0.625
